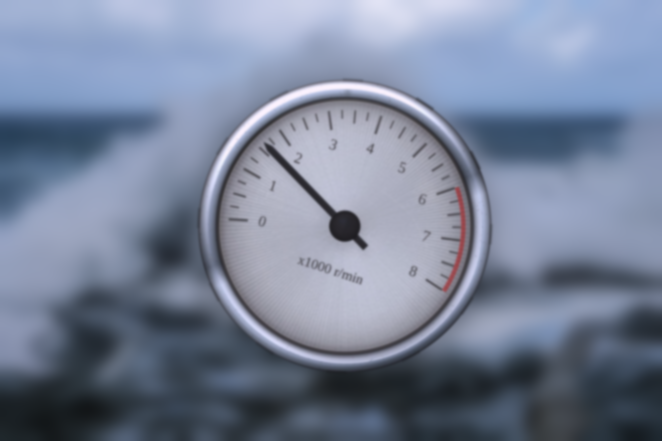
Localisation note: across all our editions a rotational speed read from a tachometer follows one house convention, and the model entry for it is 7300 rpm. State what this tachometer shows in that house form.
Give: 1625 rpm
